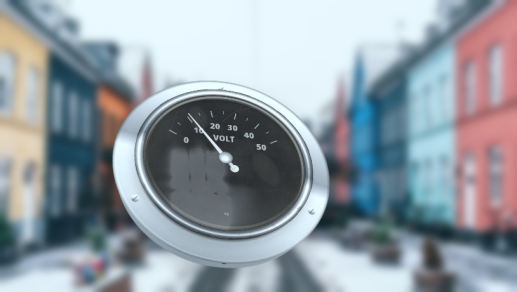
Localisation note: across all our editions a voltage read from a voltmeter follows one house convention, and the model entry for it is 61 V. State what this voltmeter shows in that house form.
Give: 10 V
